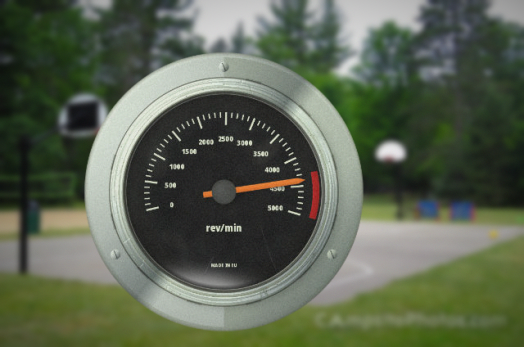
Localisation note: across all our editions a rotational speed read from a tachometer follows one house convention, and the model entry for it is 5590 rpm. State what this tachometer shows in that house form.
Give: 4400 rpm
